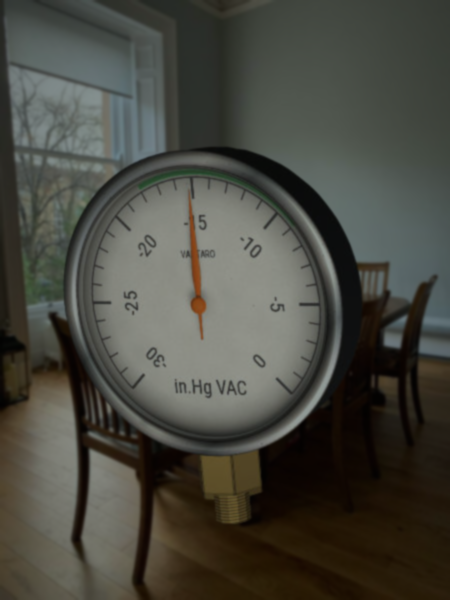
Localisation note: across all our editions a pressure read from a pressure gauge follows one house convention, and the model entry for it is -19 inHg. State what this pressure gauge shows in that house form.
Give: -15 inHg
